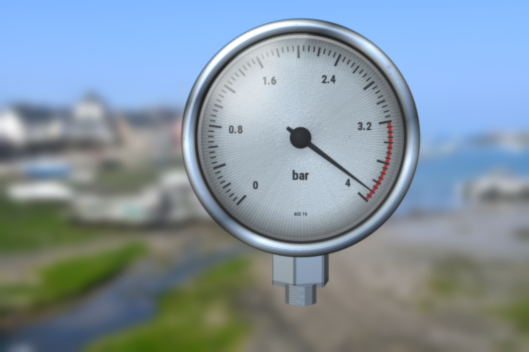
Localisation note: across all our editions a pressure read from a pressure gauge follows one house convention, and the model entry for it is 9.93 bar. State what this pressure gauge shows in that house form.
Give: 3.9 bar
